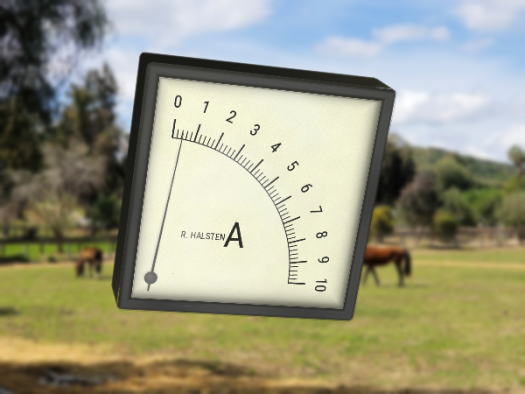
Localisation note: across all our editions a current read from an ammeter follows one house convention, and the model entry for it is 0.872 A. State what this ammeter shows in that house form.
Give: 0.4 A
